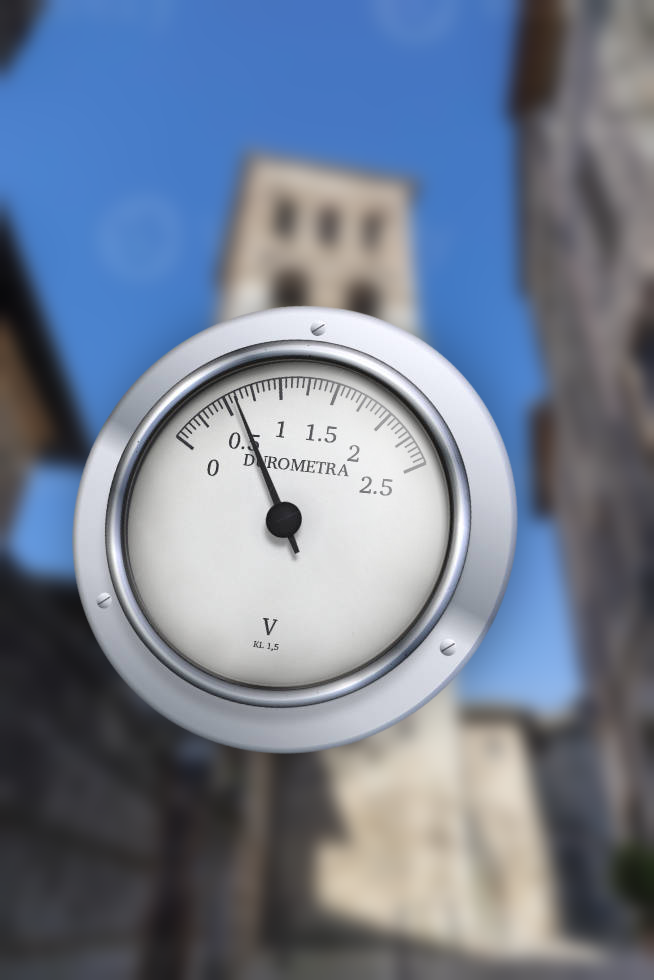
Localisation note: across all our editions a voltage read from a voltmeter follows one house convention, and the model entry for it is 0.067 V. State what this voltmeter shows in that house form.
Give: 0.6 V
